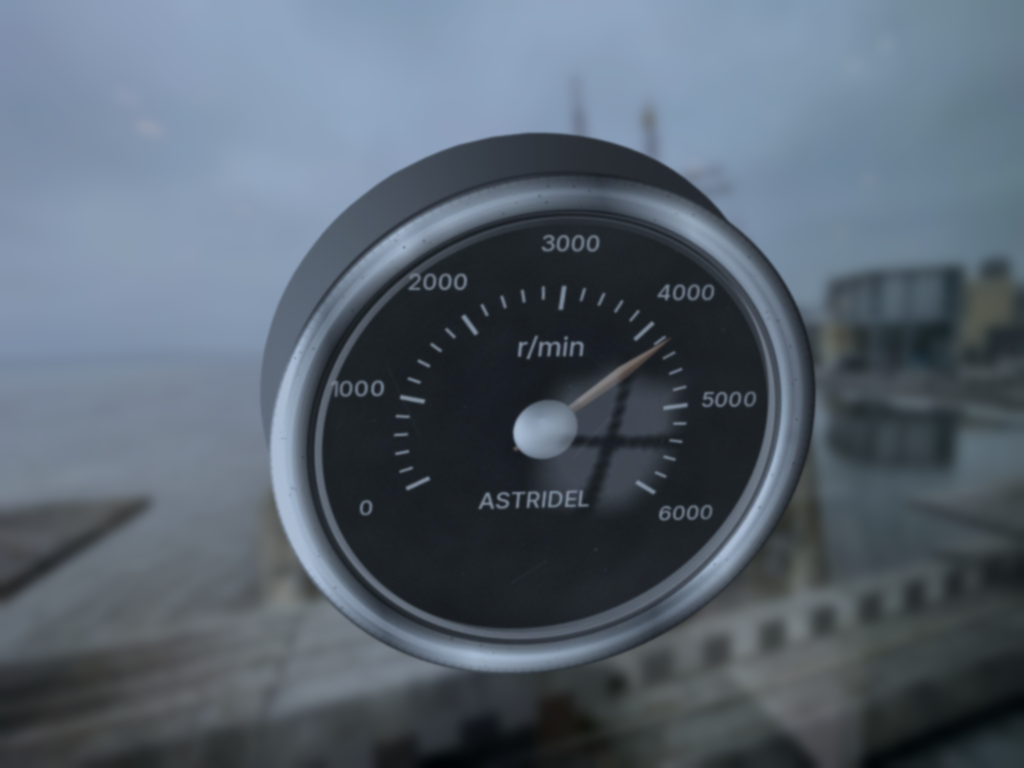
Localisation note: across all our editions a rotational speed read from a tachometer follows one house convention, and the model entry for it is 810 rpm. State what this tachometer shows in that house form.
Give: 4200 rpm
